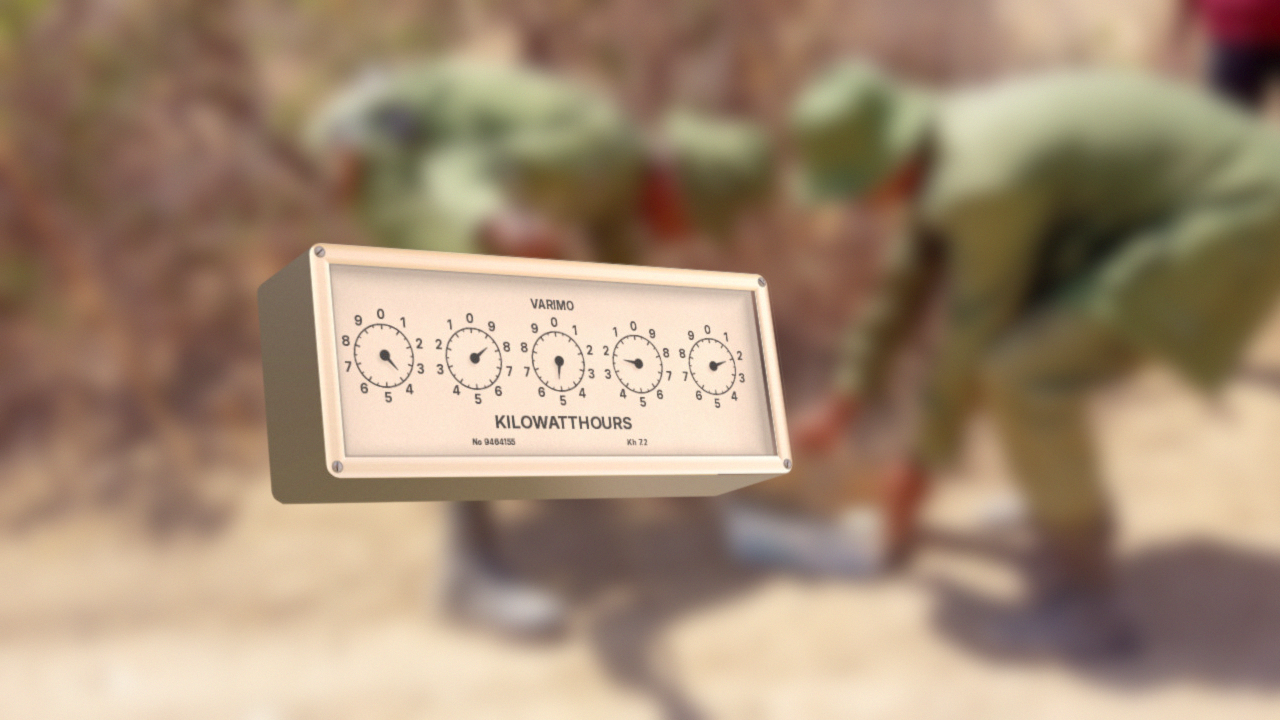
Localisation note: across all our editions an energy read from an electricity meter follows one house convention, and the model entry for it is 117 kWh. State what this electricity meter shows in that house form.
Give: 38522 kWh
